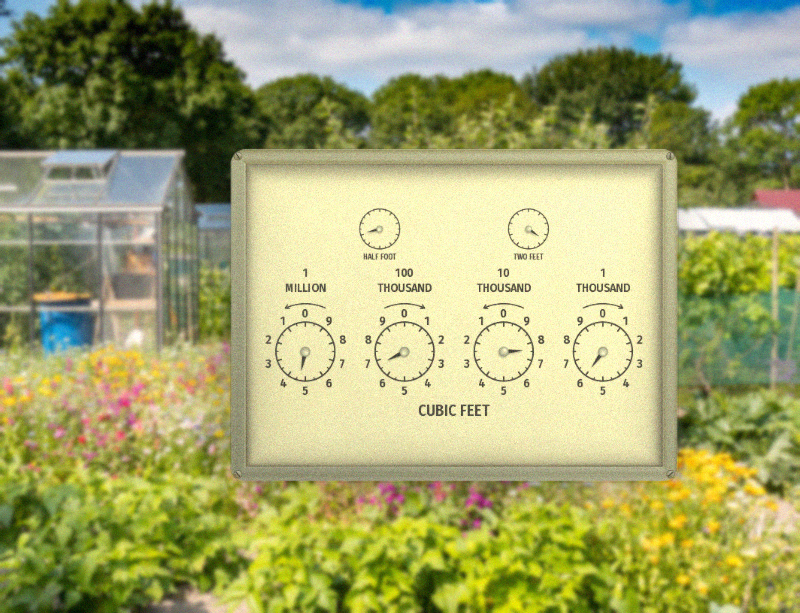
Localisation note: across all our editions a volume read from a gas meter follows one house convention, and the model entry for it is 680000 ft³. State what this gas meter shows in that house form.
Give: 467600 ft³
